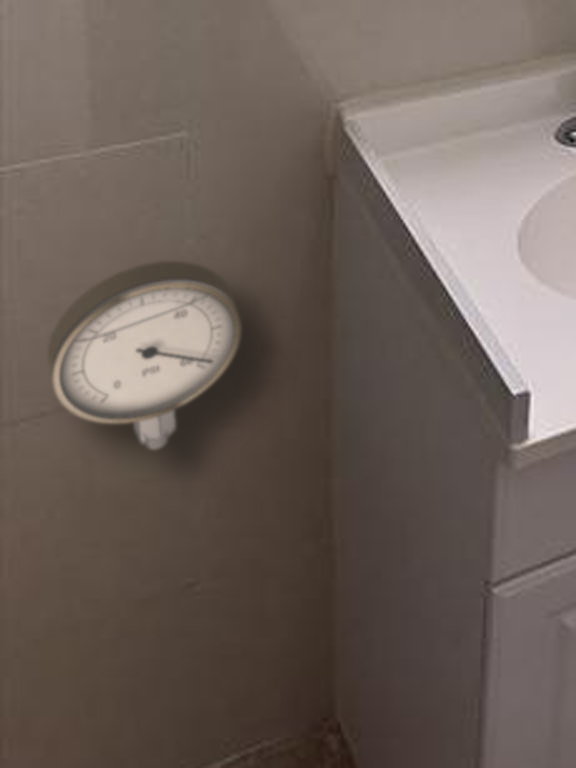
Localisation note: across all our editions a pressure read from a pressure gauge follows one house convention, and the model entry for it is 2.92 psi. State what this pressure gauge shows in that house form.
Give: 58 psi
